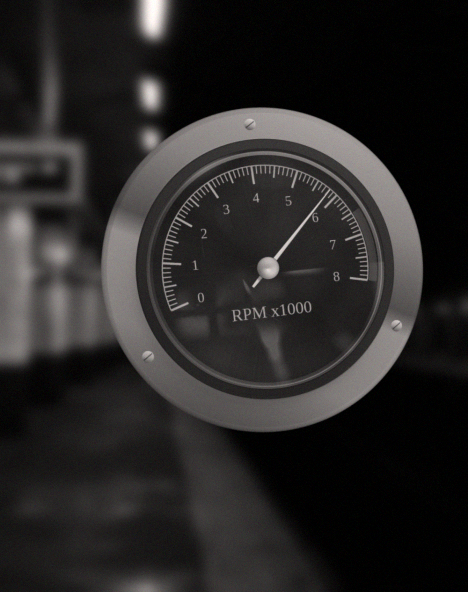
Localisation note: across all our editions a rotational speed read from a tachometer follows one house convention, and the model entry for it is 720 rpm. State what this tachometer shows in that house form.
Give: 5800 rpm
